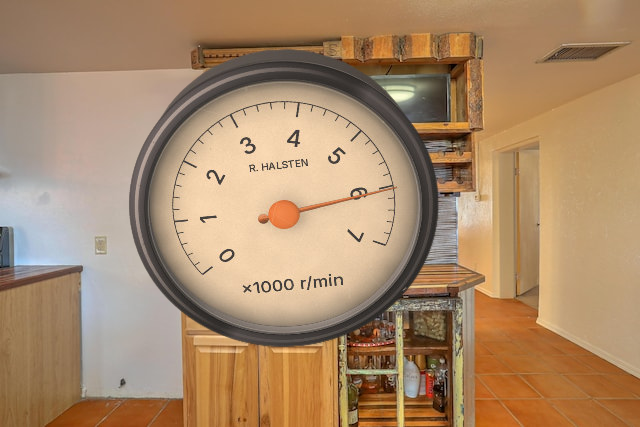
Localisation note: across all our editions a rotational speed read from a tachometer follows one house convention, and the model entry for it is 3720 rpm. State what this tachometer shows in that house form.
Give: 6000 rpm
